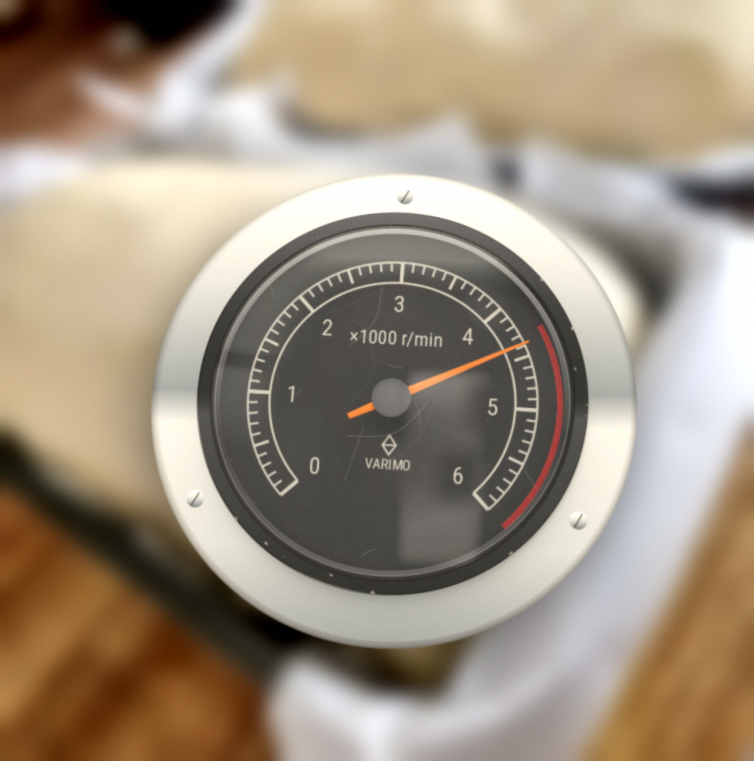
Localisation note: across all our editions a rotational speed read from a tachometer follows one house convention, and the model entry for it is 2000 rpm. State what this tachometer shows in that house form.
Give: 4400 rpm
